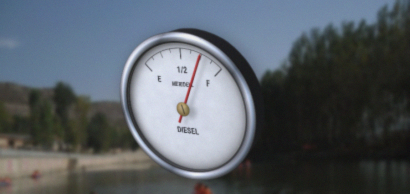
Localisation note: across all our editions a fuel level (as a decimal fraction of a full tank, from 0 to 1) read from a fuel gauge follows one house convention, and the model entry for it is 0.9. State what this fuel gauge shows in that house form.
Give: 0.75
